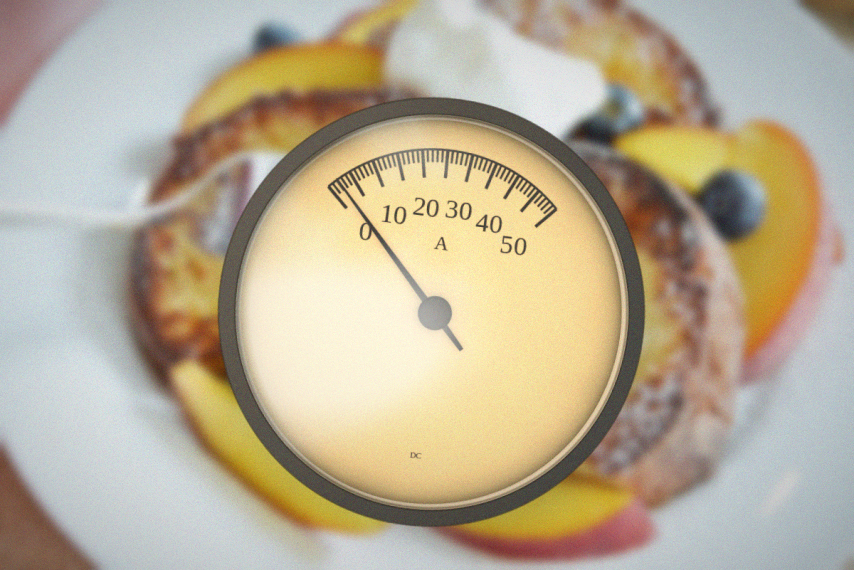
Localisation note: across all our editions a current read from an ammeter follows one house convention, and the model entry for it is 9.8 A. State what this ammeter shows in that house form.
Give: 2 A
